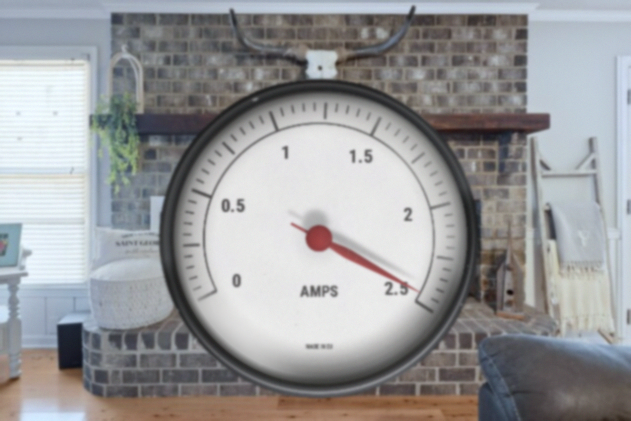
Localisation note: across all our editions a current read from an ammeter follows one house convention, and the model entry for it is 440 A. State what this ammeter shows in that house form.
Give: 2.45 A
